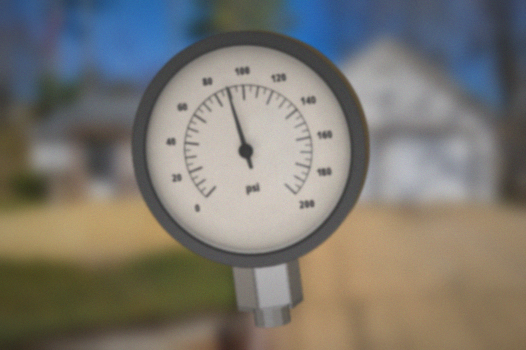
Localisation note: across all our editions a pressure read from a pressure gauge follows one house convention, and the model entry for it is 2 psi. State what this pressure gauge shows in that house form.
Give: 90 psi
